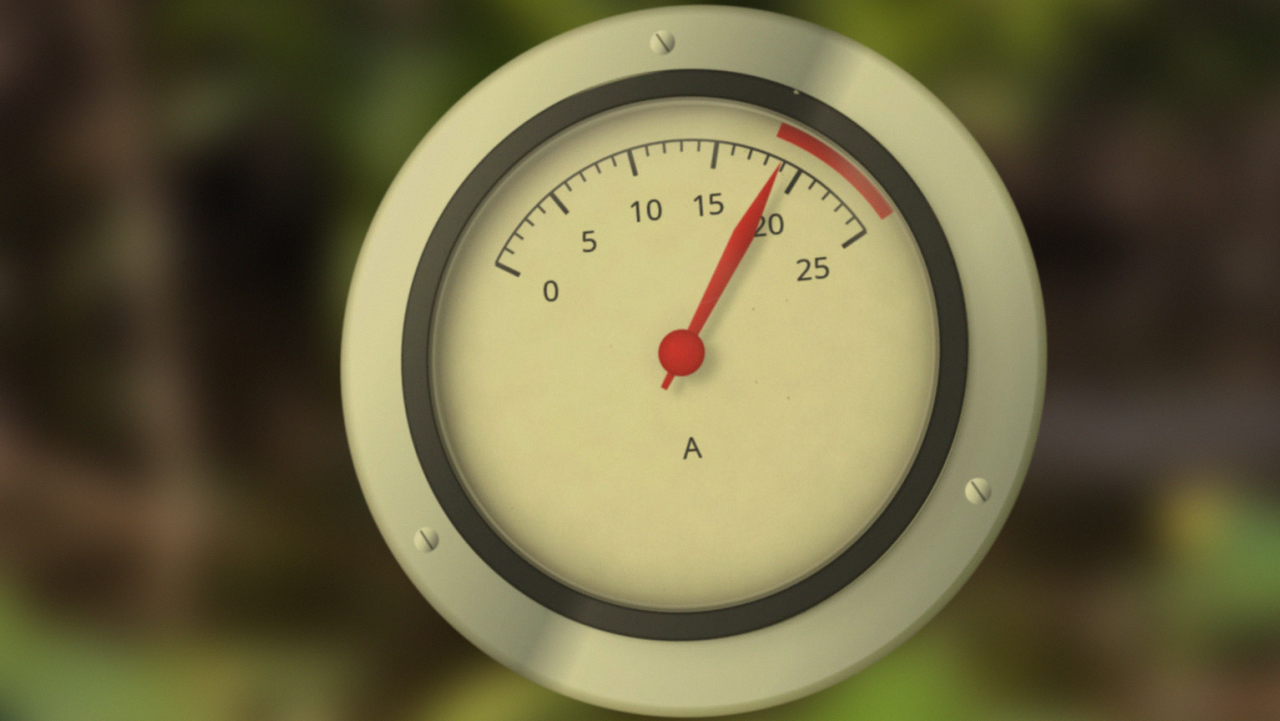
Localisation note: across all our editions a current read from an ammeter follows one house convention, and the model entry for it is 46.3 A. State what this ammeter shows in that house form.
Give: 19 A
